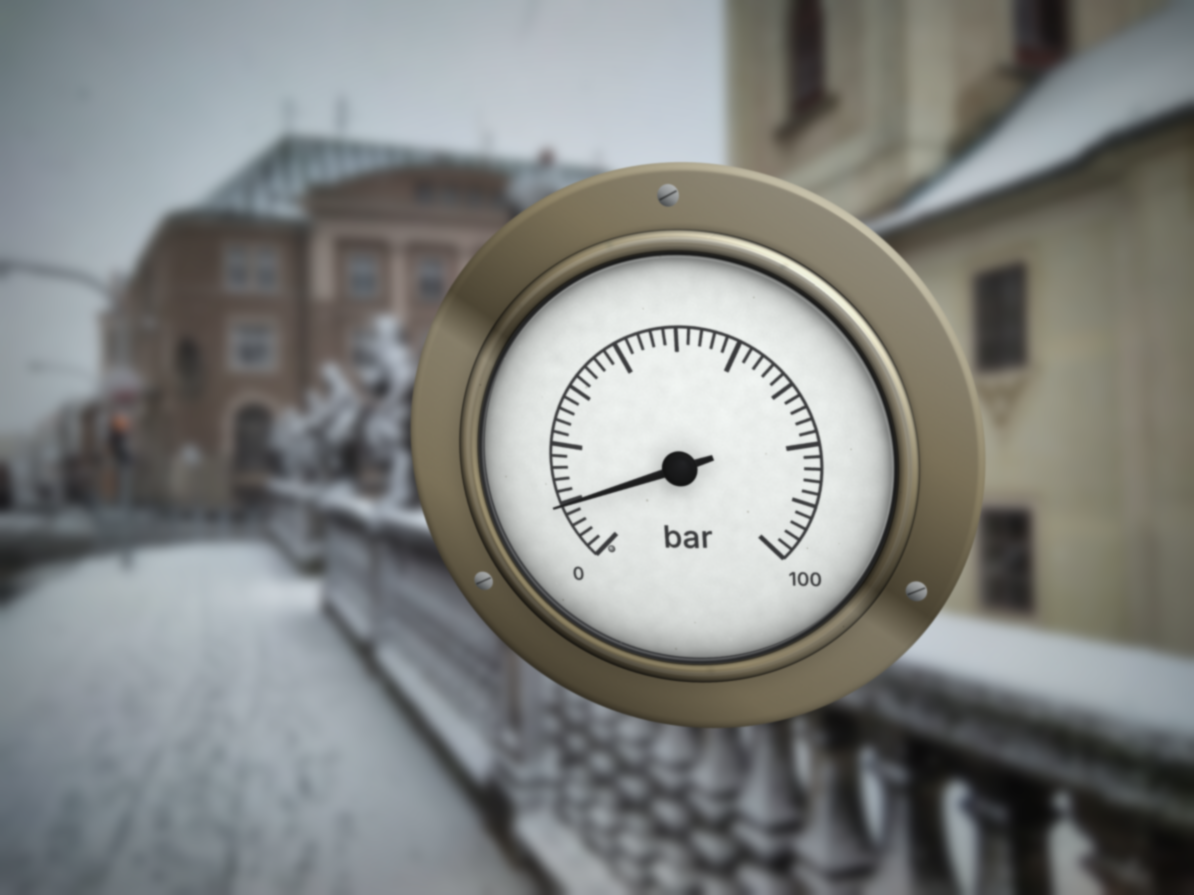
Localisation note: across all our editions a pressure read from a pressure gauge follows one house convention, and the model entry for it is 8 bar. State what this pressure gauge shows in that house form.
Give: 10 bar
